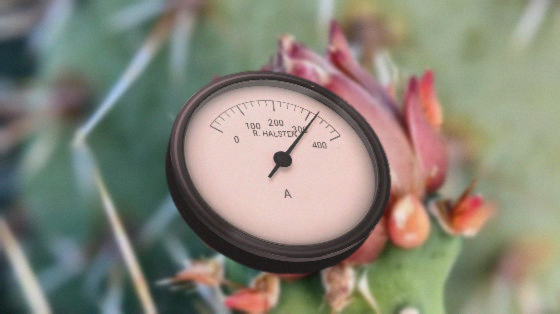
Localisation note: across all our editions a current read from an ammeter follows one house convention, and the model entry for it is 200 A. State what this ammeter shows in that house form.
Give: 320 A
